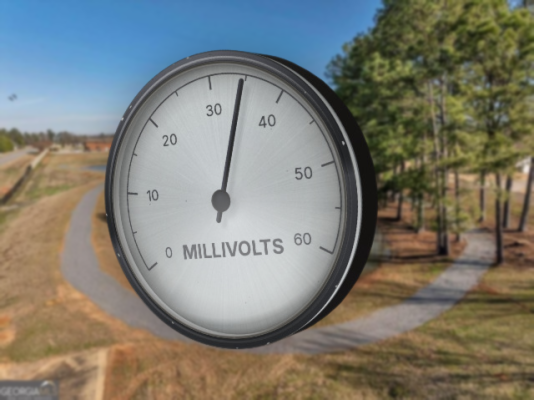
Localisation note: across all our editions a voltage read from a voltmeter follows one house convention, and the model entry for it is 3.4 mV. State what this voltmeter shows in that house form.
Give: 35 mV
